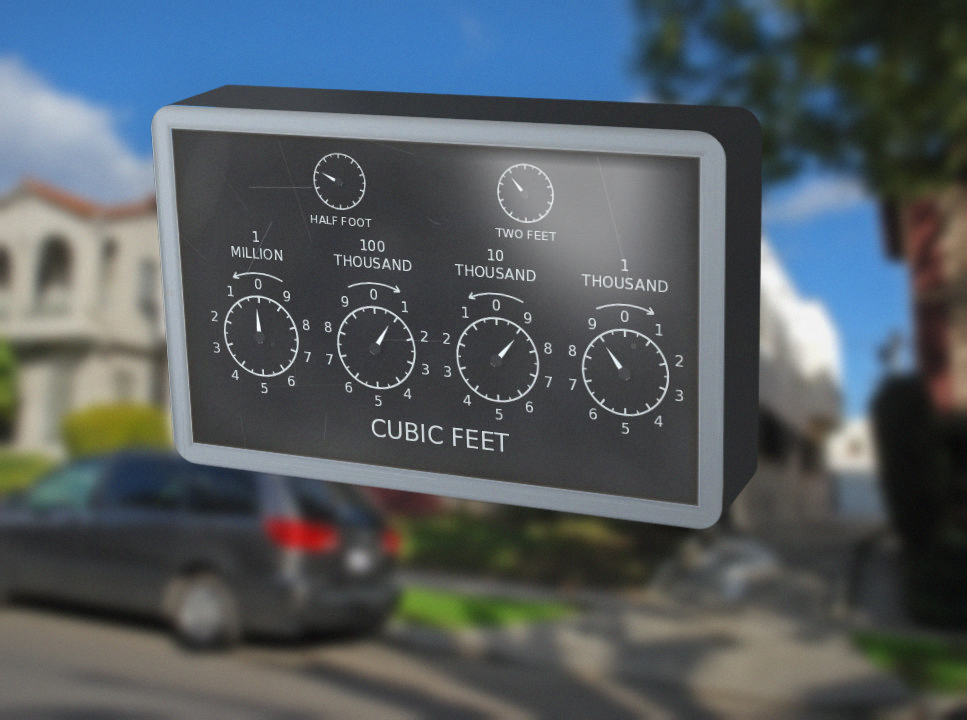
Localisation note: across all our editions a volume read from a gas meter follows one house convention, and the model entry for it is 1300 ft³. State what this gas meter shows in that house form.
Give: 8900 ft³
